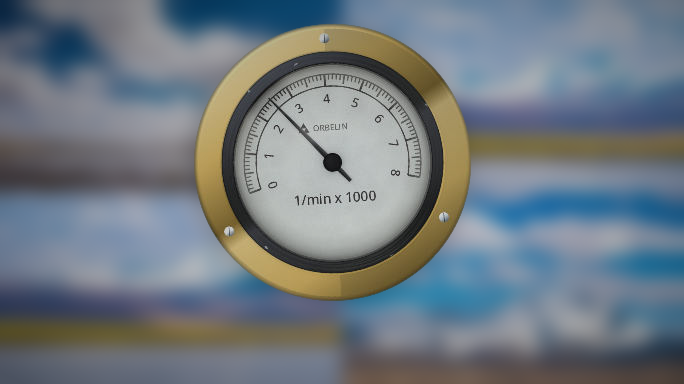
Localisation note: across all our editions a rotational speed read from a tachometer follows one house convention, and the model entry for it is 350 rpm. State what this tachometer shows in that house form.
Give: 2500 rpm
